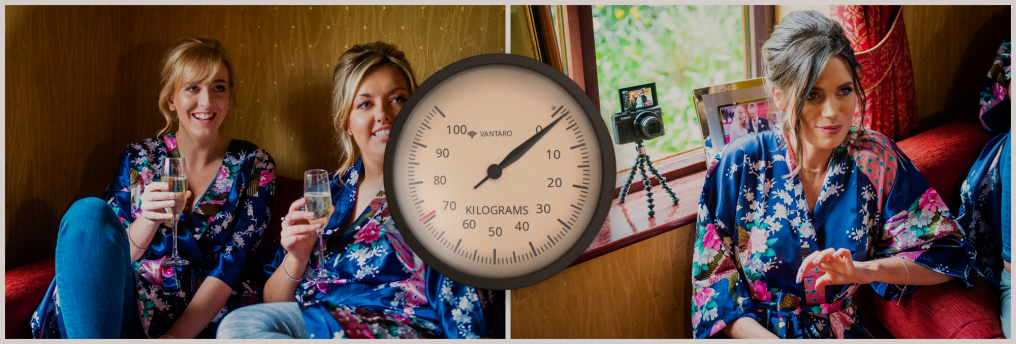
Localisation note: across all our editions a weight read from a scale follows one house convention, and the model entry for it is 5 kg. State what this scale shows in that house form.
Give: 2 kg
